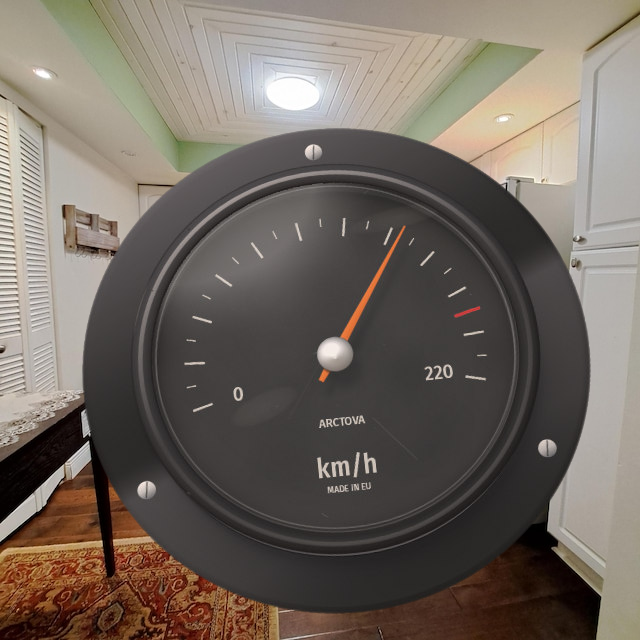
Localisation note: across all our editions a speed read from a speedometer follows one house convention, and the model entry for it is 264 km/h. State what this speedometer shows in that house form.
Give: 145 km/h
